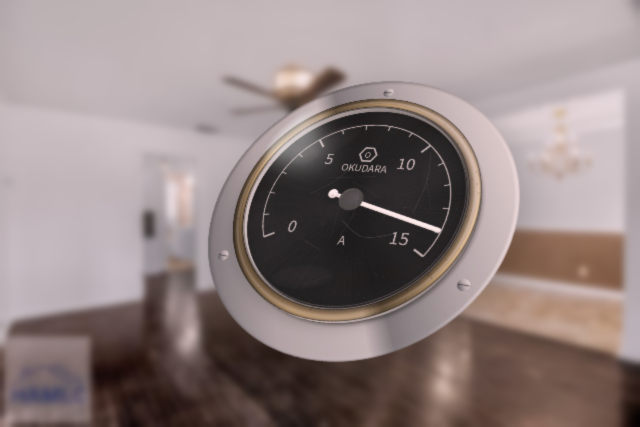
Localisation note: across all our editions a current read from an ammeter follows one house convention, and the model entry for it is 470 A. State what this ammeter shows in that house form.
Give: 14 A
